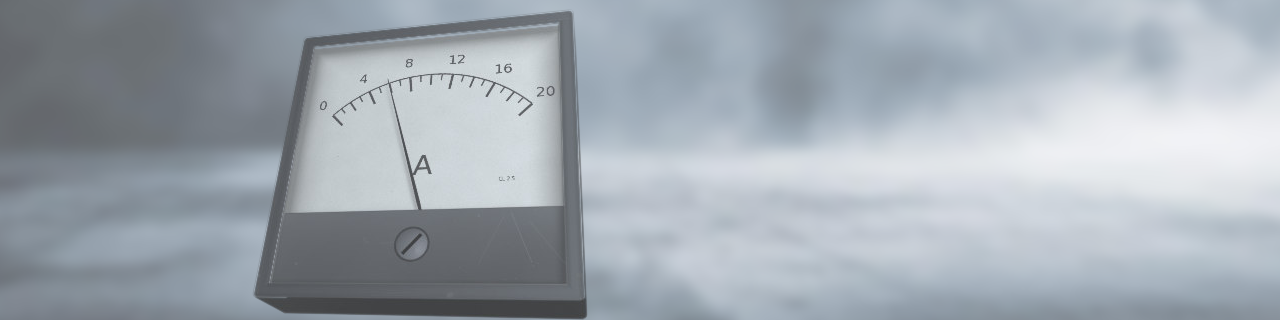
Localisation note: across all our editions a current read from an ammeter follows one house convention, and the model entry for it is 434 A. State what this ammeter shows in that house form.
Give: 6 A
